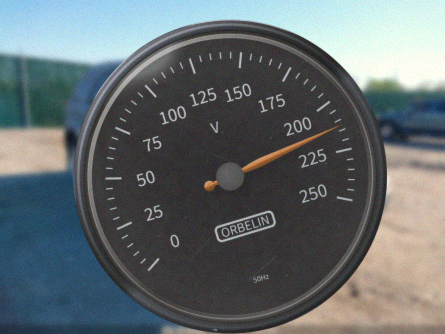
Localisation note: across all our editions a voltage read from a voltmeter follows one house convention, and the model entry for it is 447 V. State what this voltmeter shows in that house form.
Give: 212.5 V
